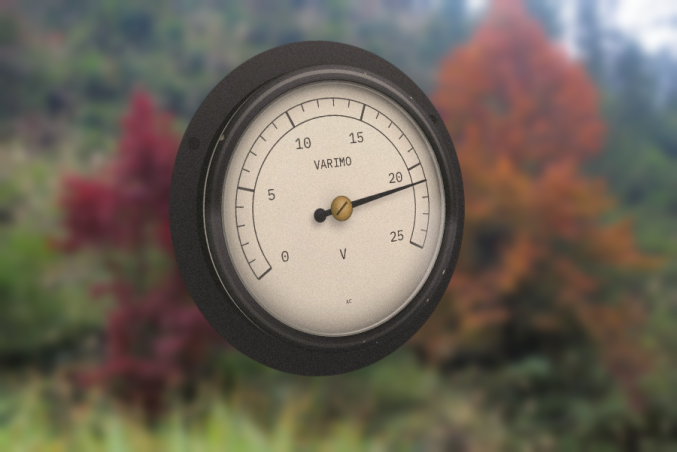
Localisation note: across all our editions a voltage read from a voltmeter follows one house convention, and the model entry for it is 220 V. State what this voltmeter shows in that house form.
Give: 21 V
